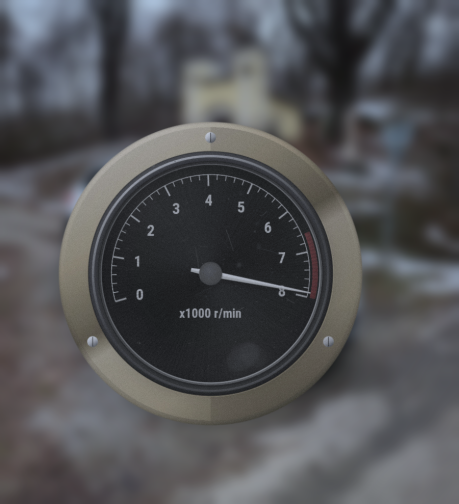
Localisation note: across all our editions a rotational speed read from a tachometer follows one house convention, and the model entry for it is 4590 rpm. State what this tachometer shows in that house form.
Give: 7900 rpm
